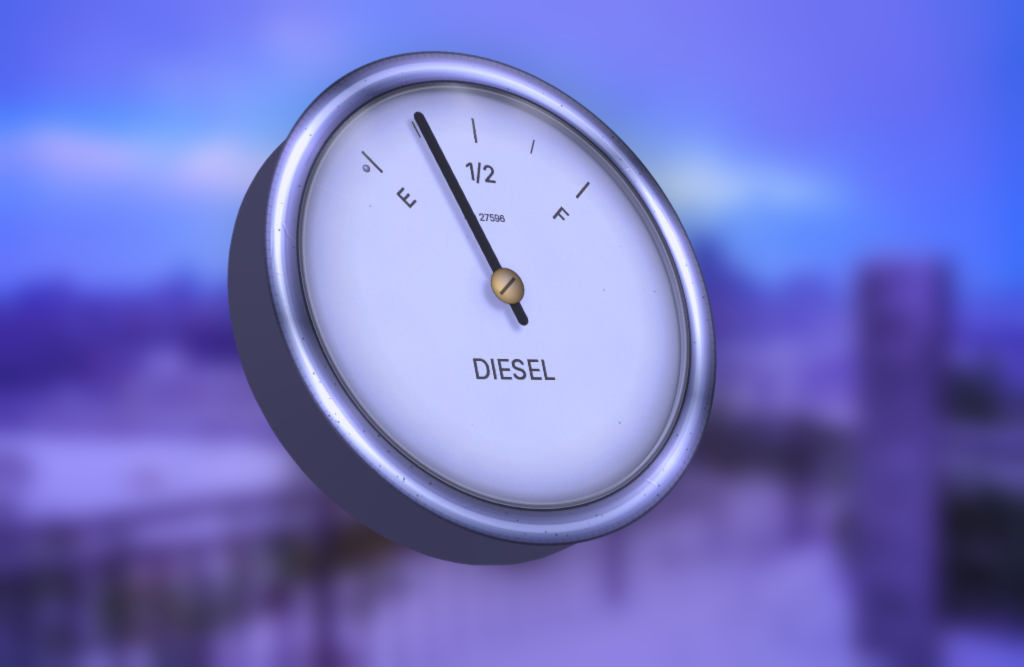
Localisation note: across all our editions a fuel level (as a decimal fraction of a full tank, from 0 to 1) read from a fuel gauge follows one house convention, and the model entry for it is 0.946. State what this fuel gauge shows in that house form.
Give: 0.25
